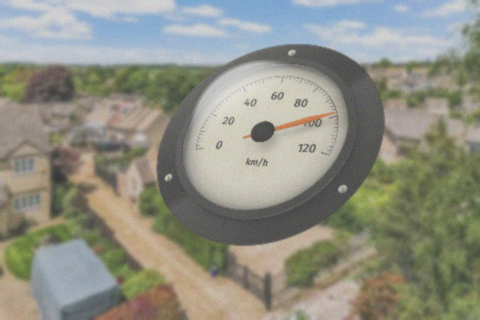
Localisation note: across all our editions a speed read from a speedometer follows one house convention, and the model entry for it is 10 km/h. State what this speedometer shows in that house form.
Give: 100 km/h
